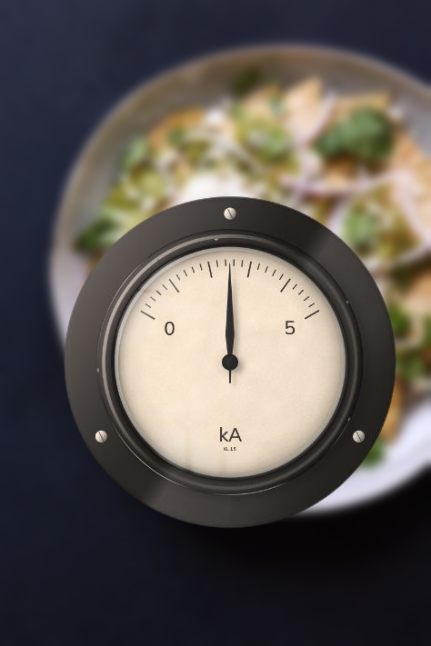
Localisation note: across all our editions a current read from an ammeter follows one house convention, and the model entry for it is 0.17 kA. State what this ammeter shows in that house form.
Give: 2.5 kA
